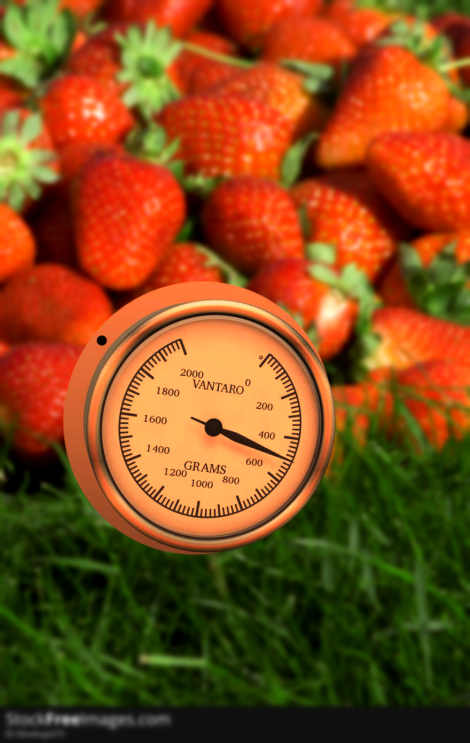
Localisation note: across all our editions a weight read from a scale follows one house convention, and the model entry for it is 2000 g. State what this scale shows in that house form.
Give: 500 g
